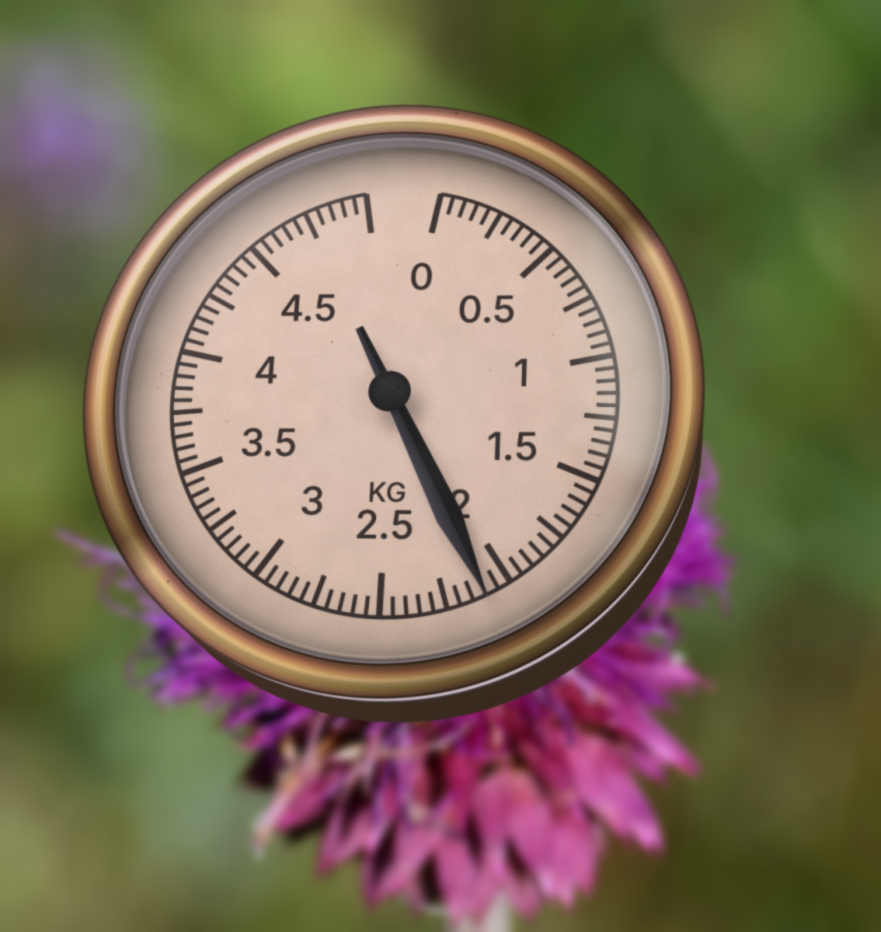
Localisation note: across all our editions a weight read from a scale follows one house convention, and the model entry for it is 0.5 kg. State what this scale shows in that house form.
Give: 2.1 kg
